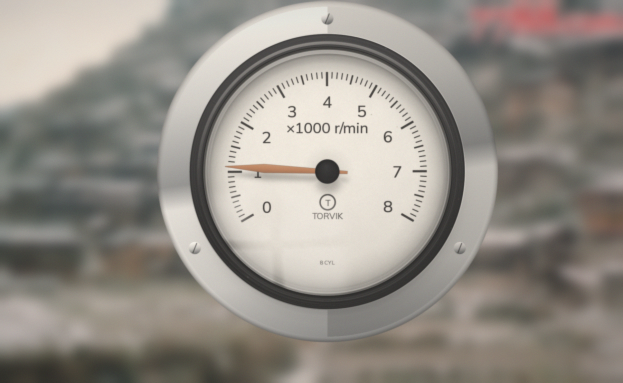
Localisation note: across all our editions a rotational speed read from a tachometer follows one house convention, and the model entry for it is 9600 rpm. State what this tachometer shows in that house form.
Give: 1100 rpm
